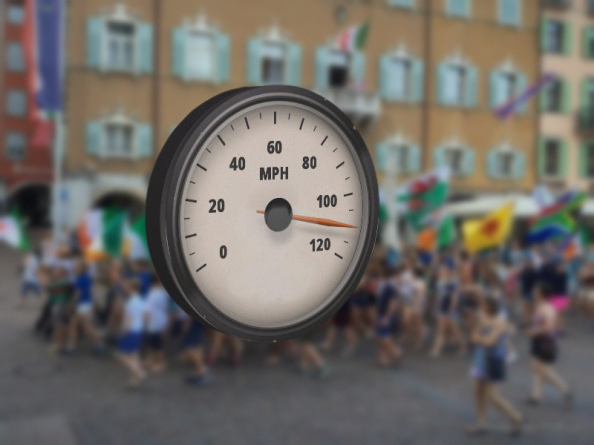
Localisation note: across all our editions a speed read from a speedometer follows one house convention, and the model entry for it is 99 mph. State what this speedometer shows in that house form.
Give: 110 mph
